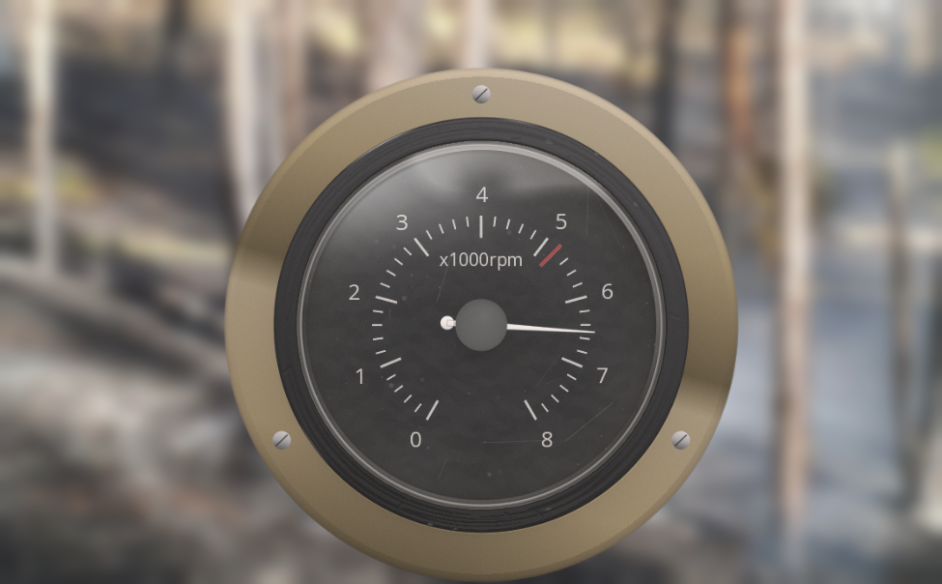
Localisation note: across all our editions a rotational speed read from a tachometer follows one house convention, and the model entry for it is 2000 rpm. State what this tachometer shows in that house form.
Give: 6500 rpm
